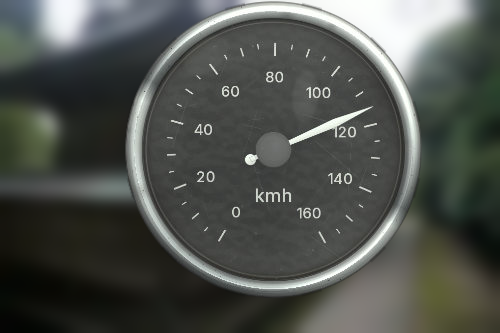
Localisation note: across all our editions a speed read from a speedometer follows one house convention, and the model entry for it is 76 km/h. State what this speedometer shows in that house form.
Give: 115 km/h
